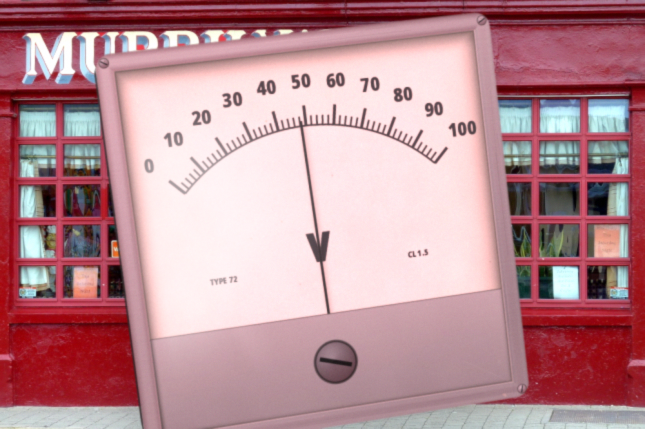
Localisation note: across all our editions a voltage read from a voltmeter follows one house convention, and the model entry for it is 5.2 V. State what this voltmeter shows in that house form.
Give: 48 V
